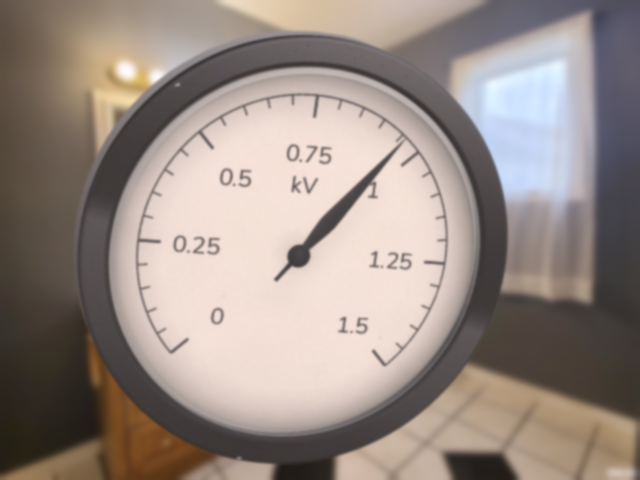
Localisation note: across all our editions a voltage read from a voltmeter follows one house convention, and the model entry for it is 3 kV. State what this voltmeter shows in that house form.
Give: 0.95 kV
